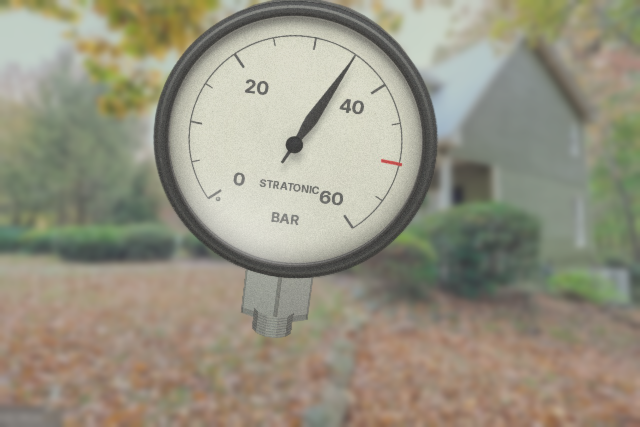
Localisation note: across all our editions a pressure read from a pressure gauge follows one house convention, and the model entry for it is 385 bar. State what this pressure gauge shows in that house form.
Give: 35 bar
